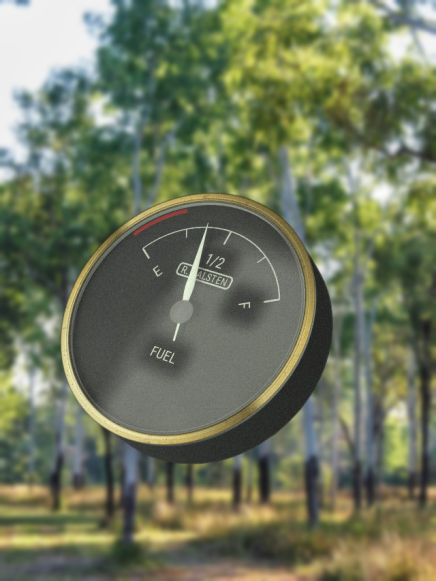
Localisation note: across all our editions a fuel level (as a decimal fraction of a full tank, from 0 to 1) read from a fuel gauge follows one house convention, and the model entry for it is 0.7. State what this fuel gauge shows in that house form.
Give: 0.375
